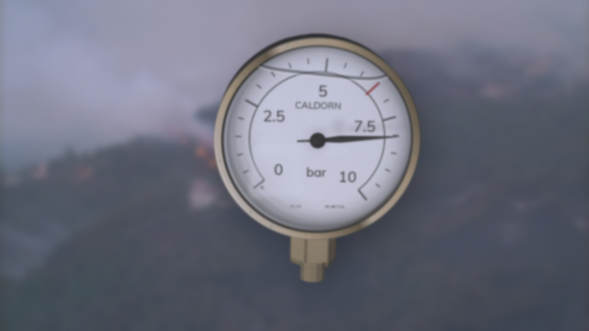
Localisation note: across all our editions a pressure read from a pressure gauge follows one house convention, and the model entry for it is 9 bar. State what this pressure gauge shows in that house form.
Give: 8 bar
